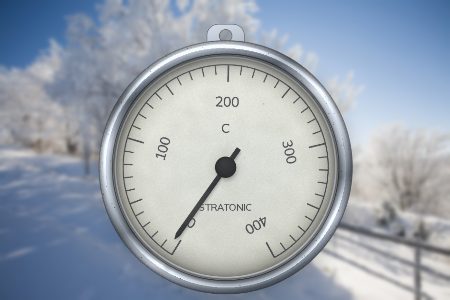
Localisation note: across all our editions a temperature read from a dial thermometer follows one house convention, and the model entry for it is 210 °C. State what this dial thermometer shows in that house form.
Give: 5 °C
